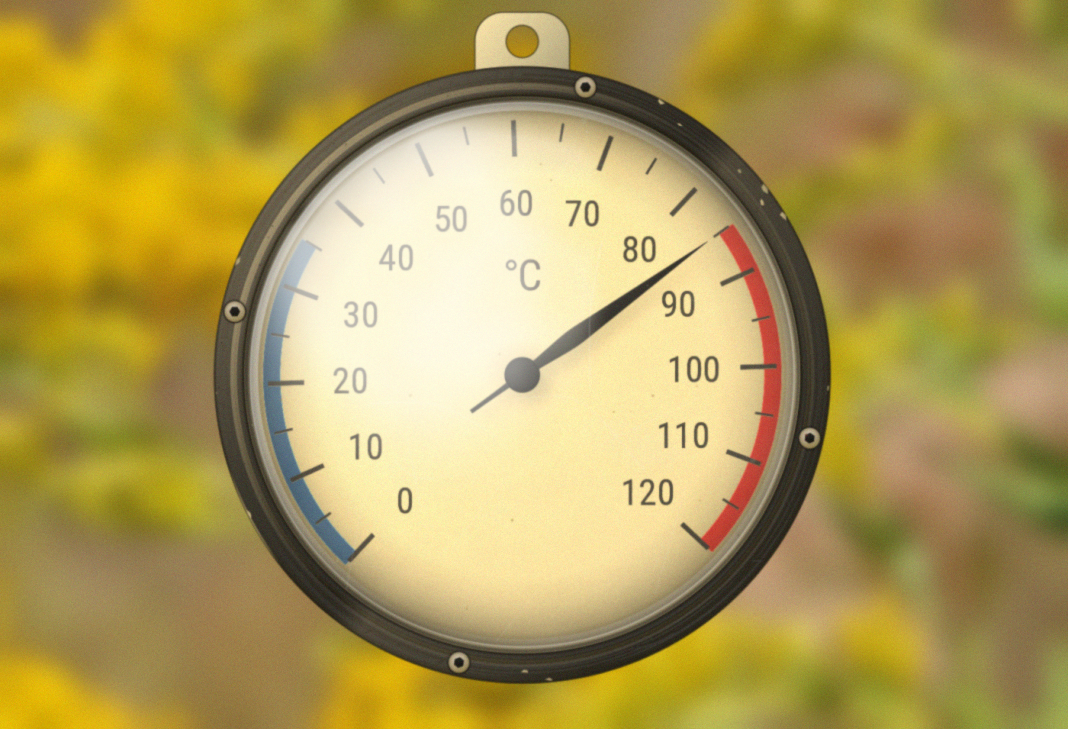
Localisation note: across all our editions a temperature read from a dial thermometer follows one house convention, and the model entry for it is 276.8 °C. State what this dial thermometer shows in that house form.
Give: 85 °C
